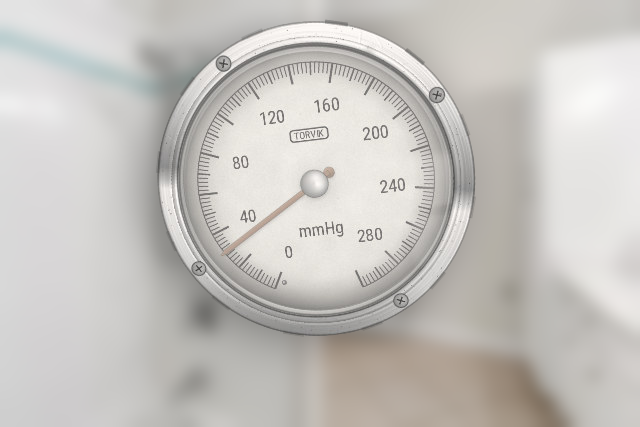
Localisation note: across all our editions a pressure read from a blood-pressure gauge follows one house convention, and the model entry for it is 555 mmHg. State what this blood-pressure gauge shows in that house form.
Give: 30 mmHg
